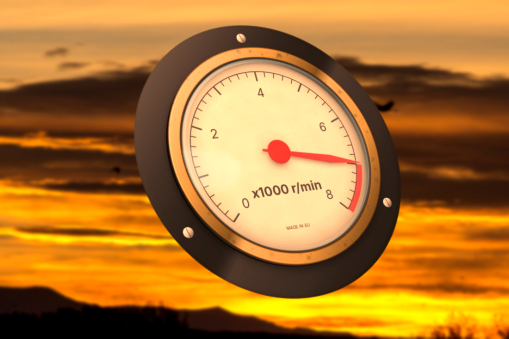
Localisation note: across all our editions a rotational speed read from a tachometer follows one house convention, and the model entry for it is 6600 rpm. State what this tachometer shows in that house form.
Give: 7000 rpm
